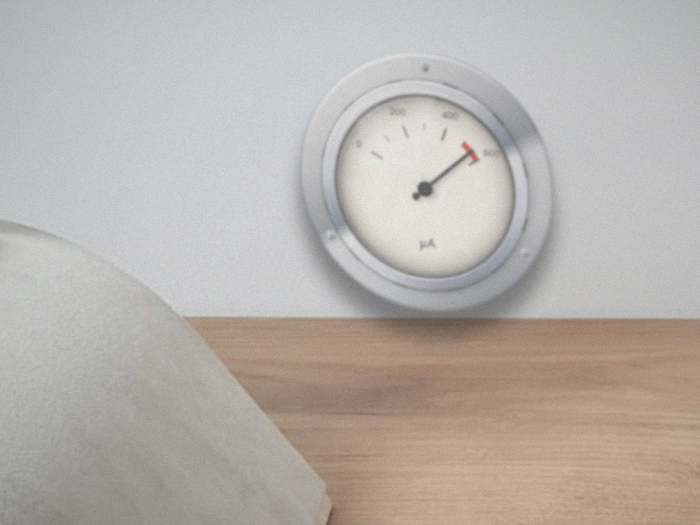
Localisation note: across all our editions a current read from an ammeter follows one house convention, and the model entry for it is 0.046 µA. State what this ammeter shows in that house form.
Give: 550 µA
